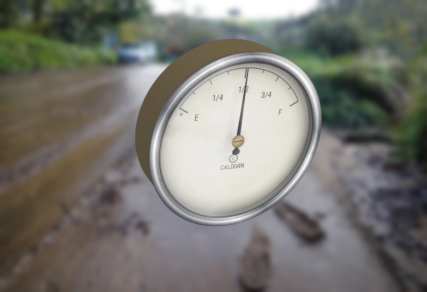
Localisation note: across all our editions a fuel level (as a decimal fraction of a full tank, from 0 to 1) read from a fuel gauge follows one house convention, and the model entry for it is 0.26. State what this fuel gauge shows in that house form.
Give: 0.5
